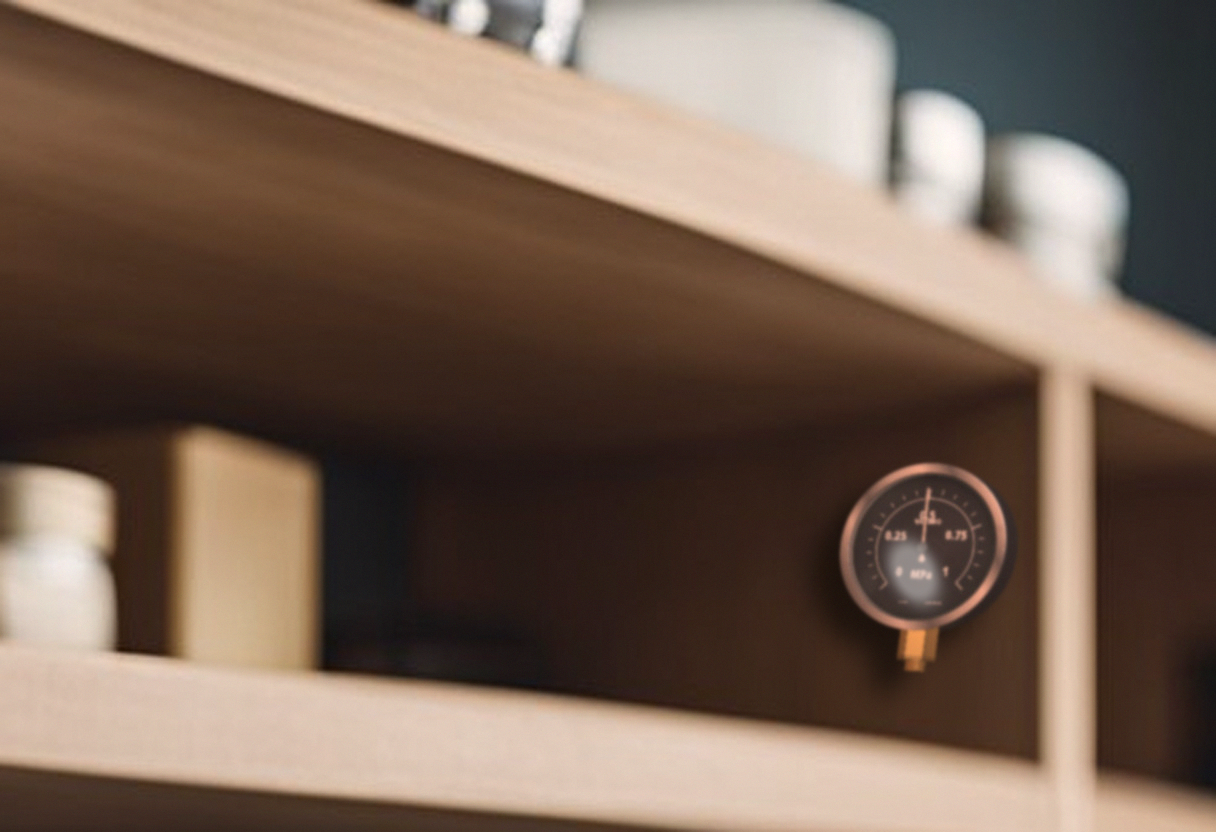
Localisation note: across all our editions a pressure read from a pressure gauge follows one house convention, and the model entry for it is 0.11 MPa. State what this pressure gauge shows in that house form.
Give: 0.5 MPa
